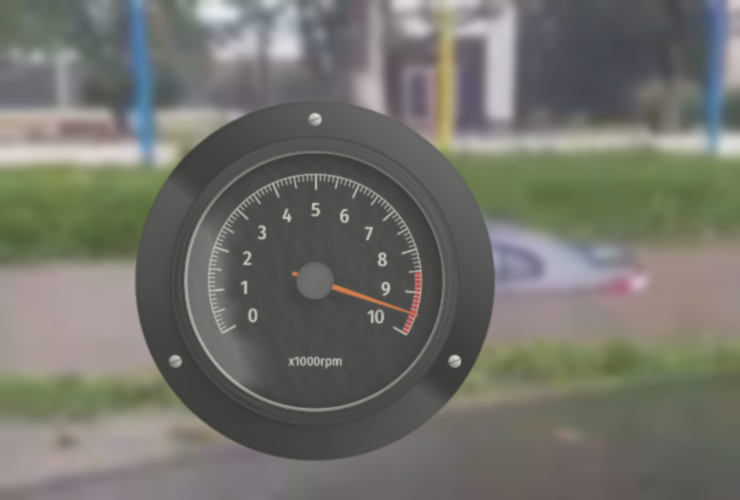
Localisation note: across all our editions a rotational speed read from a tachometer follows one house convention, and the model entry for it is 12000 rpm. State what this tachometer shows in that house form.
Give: 9500 rpm
